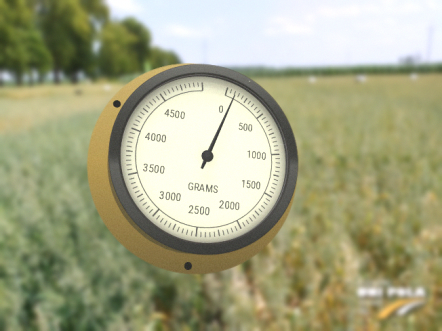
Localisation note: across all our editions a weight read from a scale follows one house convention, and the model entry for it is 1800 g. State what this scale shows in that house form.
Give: 100 g
